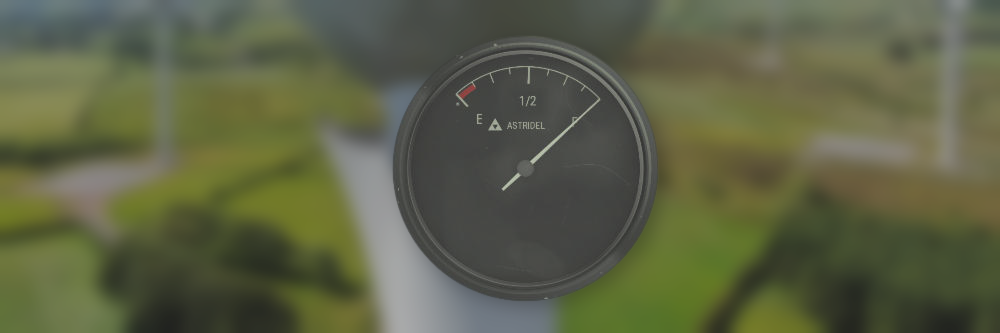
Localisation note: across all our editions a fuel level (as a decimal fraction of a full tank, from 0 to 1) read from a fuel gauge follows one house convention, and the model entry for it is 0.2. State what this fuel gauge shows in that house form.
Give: 1
